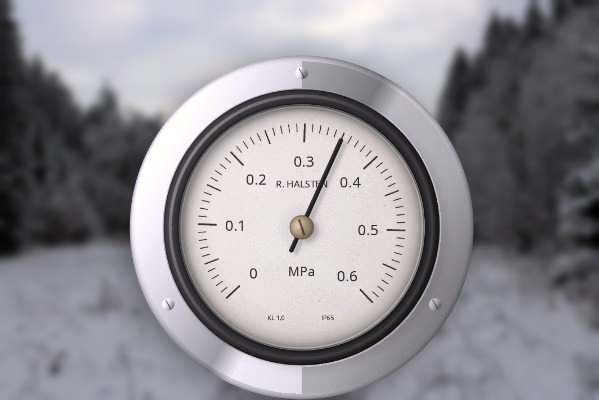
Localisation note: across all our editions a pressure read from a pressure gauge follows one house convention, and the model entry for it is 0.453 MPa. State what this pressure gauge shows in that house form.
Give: 0.35 MPa
